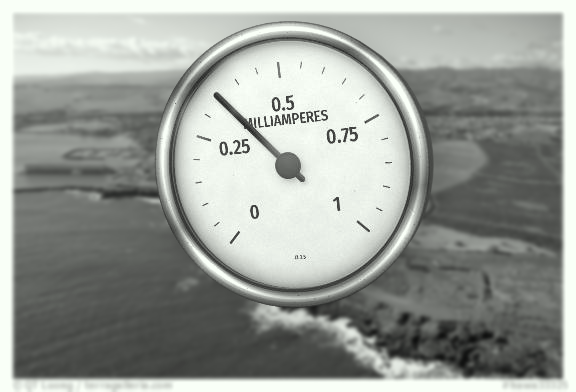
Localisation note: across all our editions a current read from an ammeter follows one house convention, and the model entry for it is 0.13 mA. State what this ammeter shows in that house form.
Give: 0.35 mA
